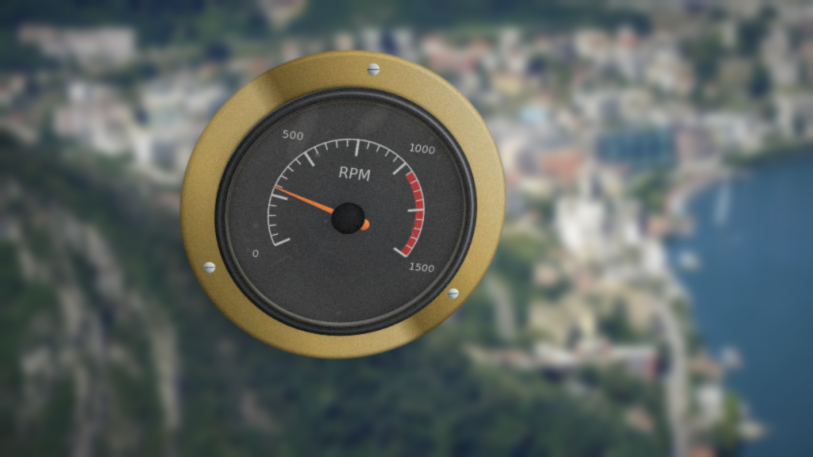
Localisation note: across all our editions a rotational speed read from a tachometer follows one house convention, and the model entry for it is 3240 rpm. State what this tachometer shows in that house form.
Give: 300 rpm
